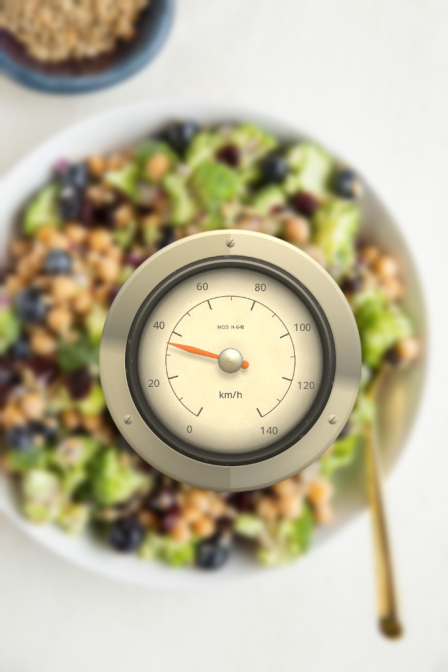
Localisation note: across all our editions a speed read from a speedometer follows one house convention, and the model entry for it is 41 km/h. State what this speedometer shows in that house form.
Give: 35 km/h
